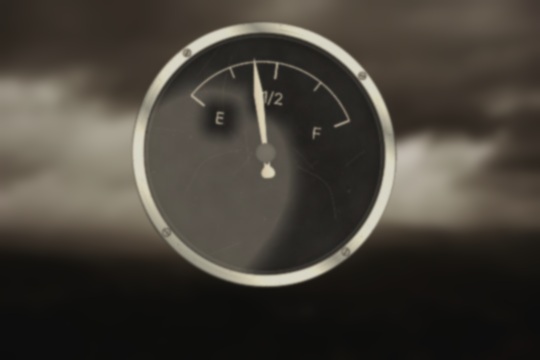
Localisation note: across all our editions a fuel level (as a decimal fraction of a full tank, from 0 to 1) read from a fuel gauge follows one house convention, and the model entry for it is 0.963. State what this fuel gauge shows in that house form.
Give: 0.375
